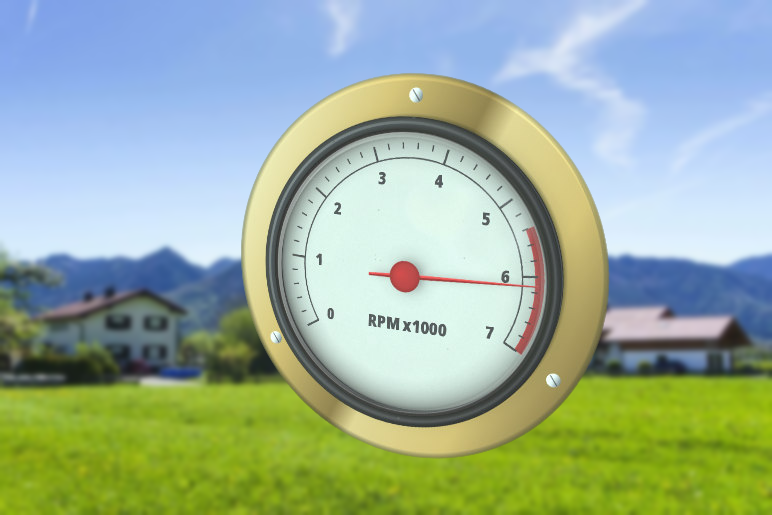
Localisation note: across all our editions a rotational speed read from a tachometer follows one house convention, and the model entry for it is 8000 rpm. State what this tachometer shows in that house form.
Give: 6100 rpm
